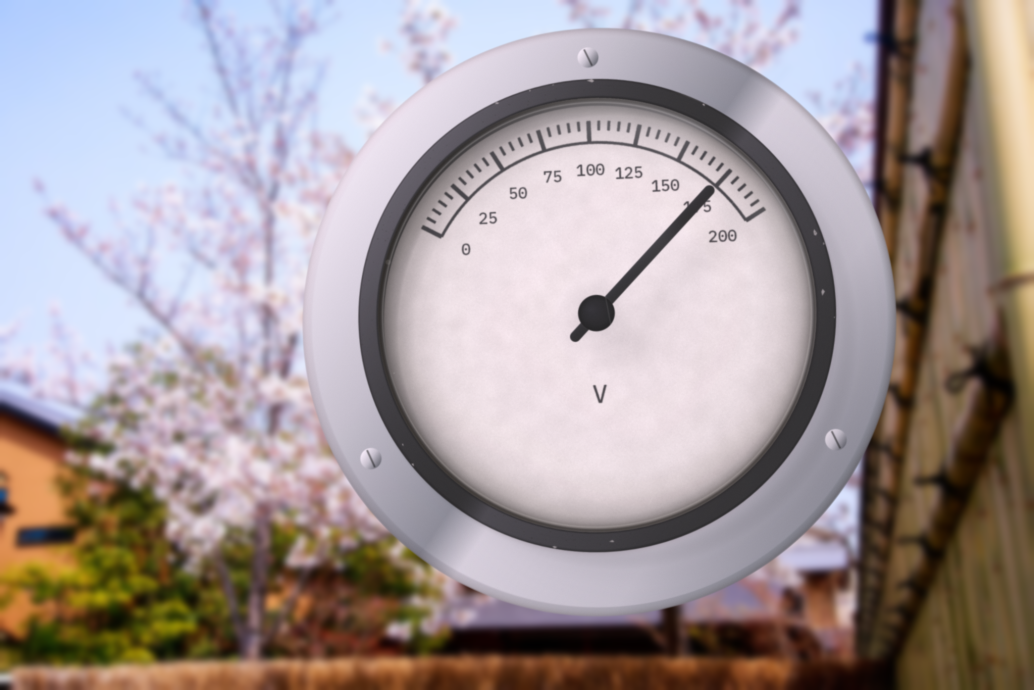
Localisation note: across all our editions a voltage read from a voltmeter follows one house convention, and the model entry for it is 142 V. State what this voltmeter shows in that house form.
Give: 175 V
